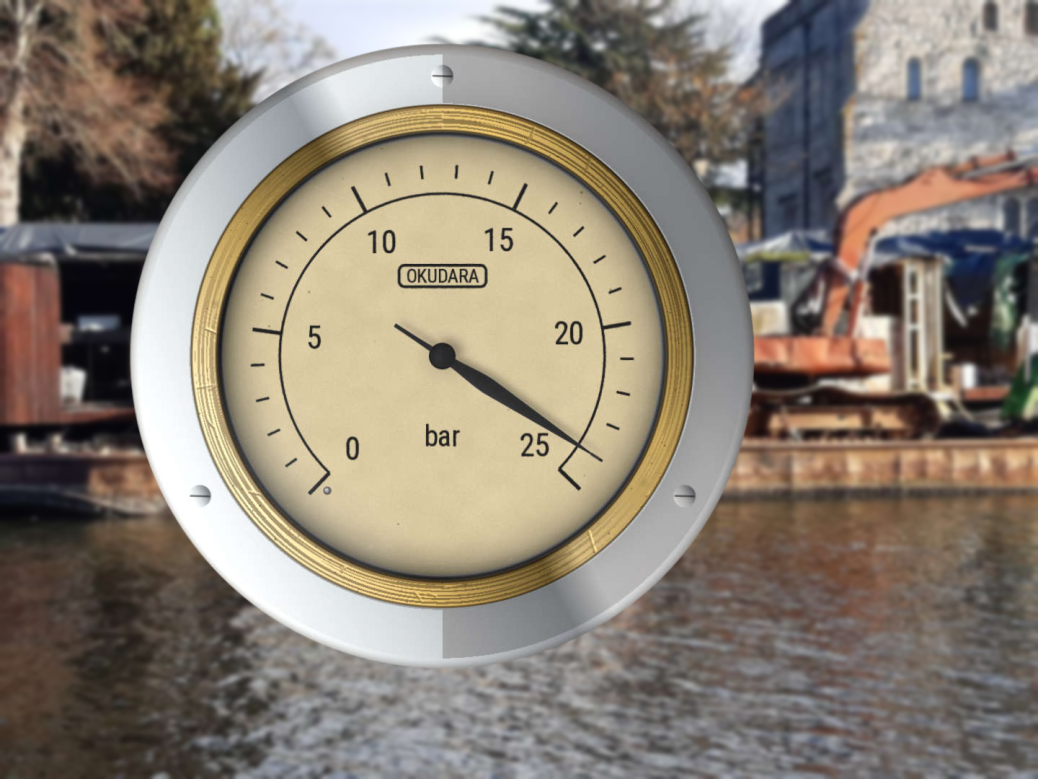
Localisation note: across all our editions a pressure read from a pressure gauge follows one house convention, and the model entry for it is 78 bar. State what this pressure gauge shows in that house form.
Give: 24 bar
